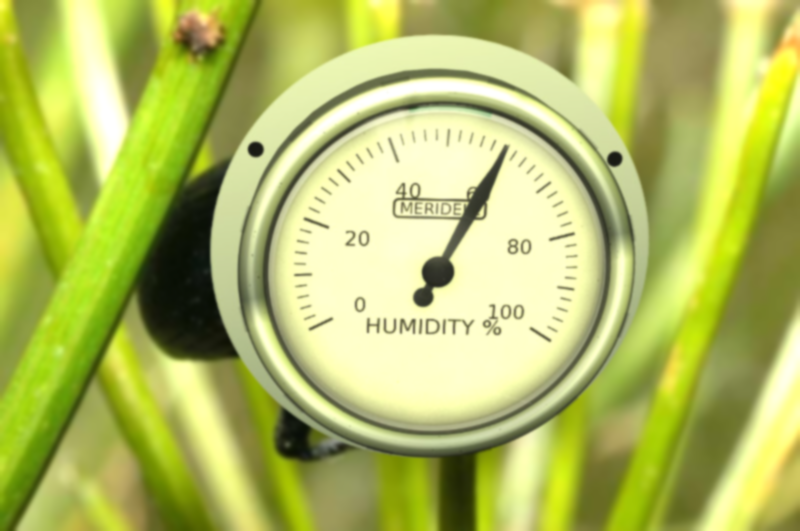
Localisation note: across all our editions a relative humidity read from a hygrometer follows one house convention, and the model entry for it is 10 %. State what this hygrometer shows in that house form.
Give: 60 %
